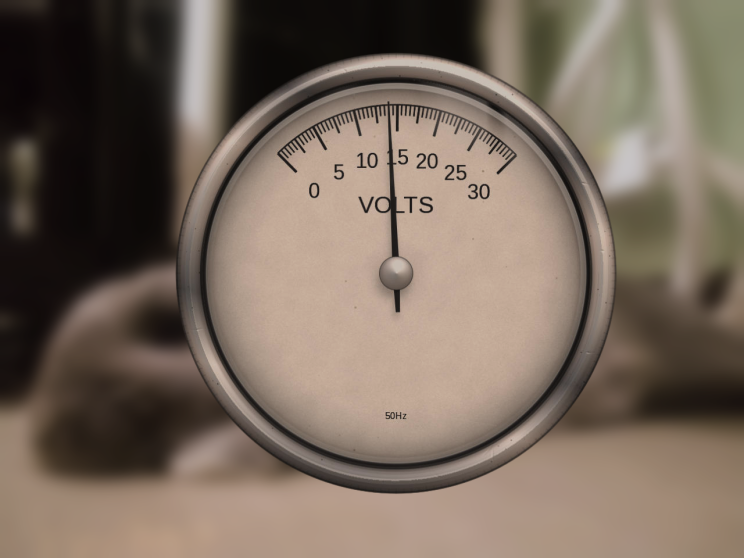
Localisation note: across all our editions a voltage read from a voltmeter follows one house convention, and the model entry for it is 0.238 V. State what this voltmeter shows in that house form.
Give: 14 V
